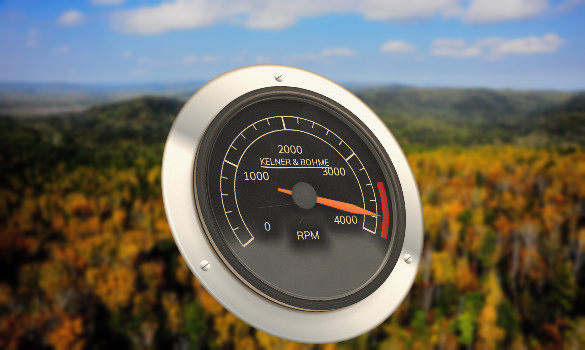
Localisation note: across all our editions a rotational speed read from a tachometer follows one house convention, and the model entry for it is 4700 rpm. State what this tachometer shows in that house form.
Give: 3800 rpm
